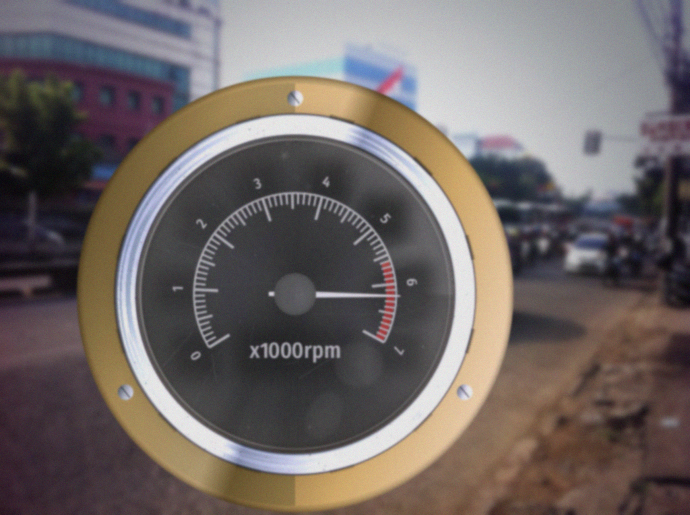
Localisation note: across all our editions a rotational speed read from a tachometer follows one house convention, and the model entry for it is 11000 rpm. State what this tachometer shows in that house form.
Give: 6200 rpm
